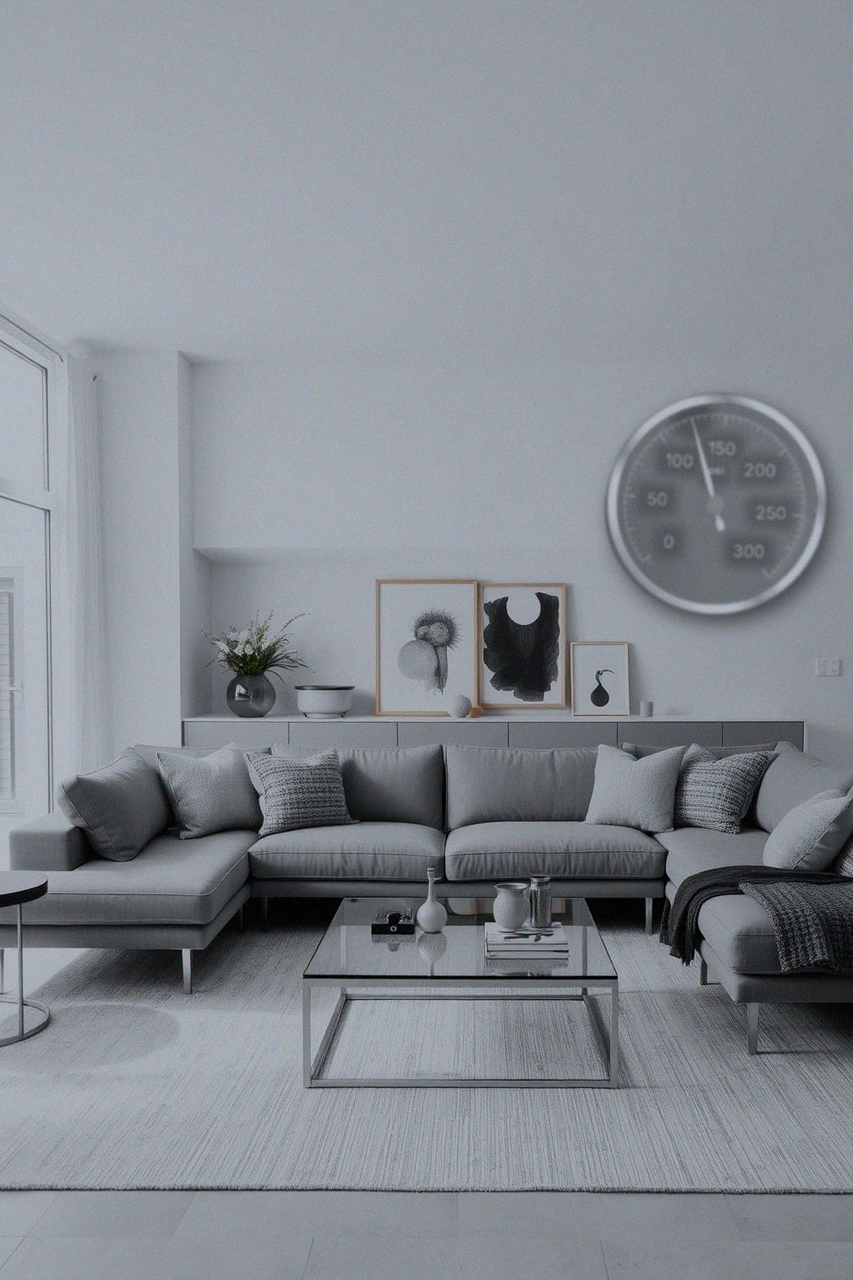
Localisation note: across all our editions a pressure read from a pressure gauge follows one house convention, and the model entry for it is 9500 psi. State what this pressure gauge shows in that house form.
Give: 125 psi
